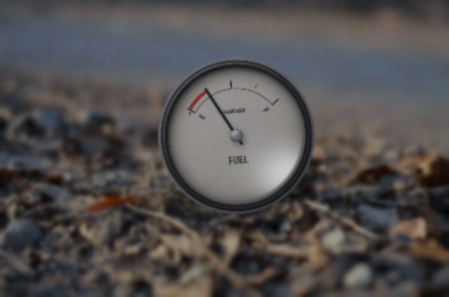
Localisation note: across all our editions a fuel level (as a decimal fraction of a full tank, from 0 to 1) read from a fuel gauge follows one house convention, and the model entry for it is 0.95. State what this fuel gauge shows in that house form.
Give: 0.25
